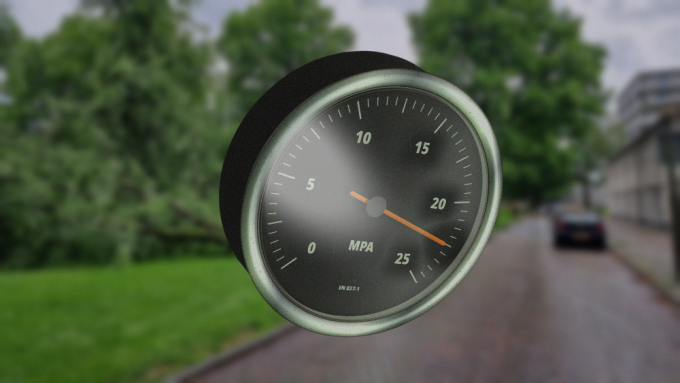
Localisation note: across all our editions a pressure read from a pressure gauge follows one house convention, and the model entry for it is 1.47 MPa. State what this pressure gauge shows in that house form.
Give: 22.5 MPa
